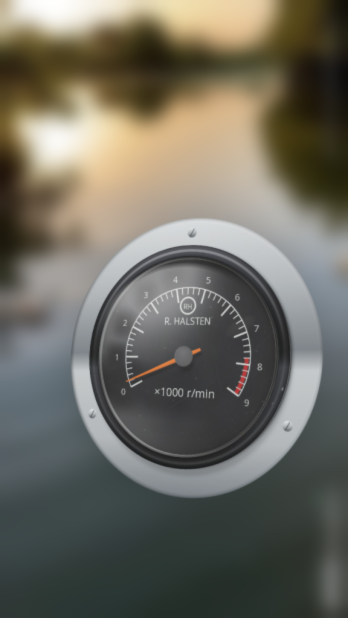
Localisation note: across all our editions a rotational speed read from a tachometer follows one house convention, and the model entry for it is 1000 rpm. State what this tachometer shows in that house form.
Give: 200 rpm
